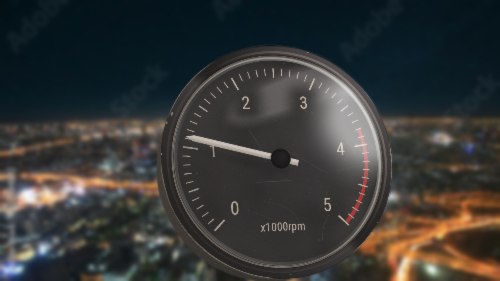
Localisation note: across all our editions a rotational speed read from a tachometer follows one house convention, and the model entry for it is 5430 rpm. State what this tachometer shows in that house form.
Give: 1100 rpm
